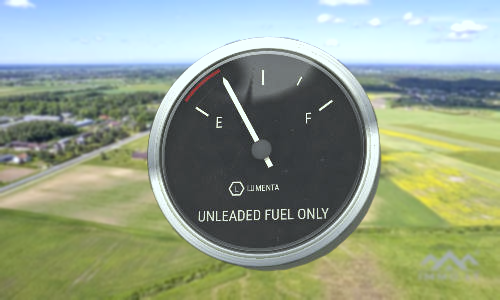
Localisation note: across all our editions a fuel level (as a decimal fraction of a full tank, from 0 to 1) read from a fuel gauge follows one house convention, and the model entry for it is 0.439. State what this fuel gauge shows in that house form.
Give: 0.25
